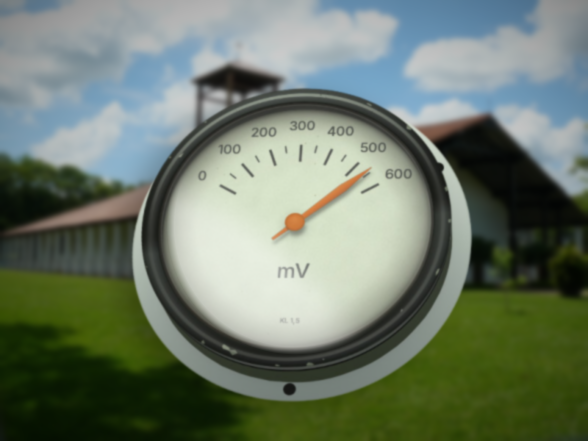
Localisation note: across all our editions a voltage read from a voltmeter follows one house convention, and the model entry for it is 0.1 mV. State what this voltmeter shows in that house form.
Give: 550 mV
